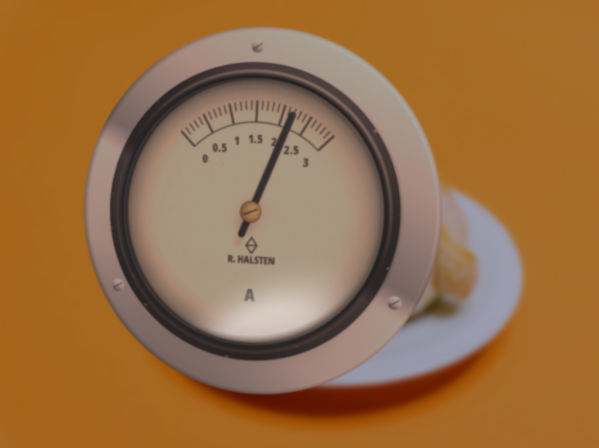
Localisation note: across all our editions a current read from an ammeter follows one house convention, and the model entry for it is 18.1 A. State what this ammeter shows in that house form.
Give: 2.2 A
